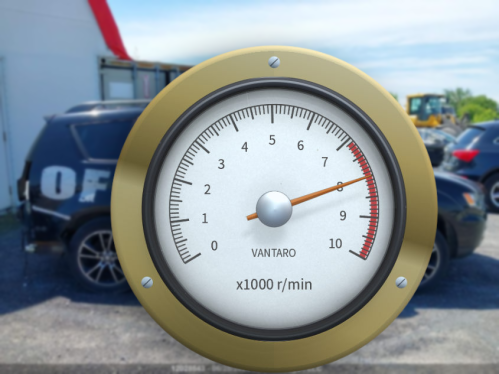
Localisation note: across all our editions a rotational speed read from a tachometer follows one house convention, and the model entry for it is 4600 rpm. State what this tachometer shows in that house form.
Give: 8000 rpm
